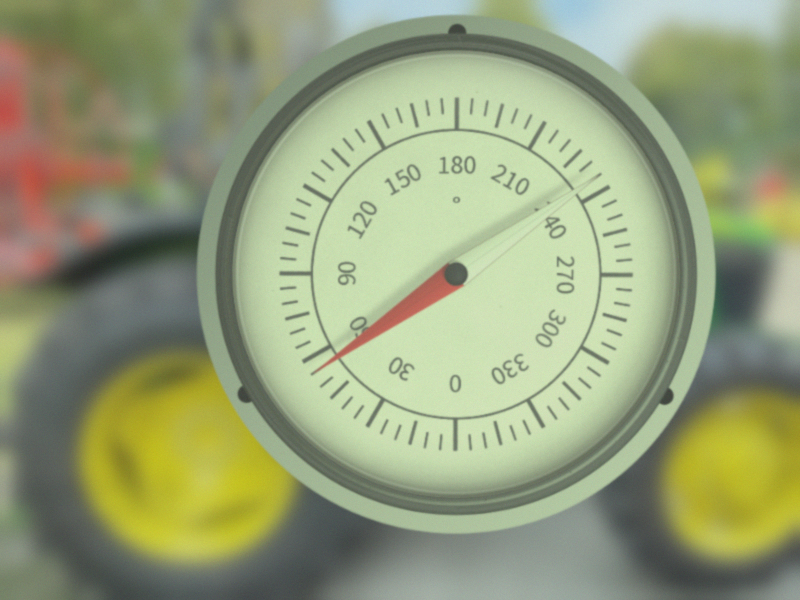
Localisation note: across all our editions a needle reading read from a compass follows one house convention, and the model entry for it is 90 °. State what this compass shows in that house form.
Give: 55 °
